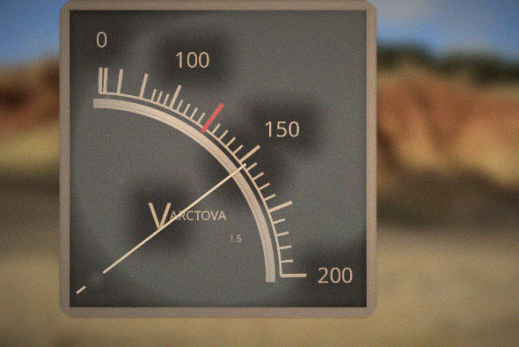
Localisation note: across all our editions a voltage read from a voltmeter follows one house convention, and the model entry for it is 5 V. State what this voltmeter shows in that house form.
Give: 152.5 V
